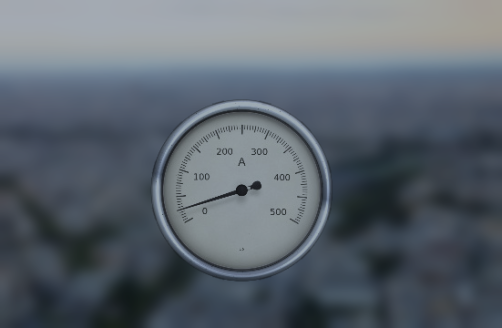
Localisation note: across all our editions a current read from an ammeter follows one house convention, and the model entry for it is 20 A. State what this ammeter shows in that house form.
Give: 25 A
